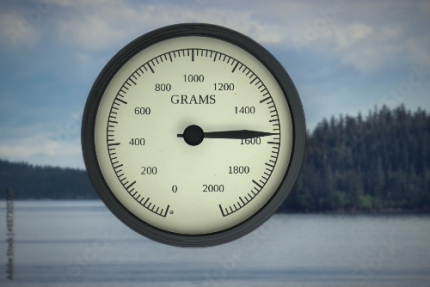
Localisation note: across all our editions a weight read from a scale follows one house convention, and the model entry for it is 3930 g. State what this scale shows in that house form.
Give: 1560 g
